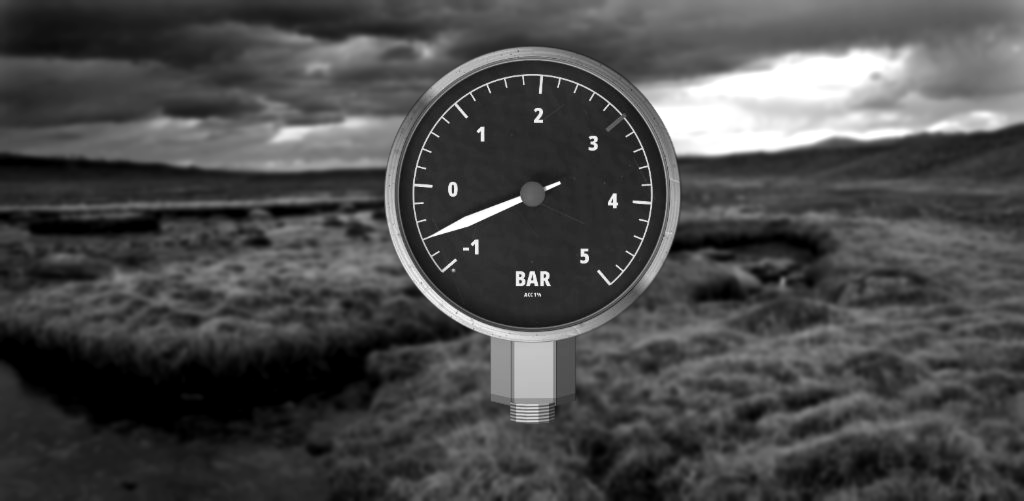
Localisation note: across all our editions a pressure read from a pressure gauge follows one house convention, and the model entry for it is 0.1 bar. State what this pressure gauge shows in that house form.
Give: -0.6 bar
